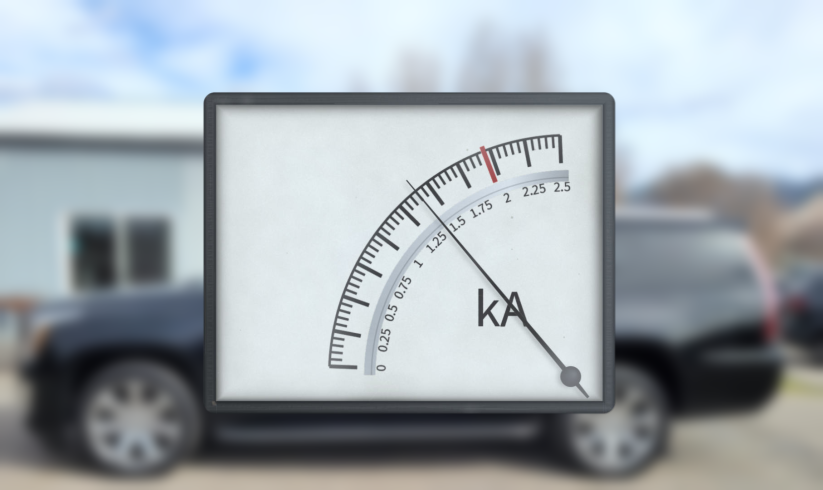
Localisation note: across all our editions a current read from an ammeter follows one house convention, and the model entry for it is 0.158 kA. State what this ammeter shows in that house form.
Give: 1.4 kA
